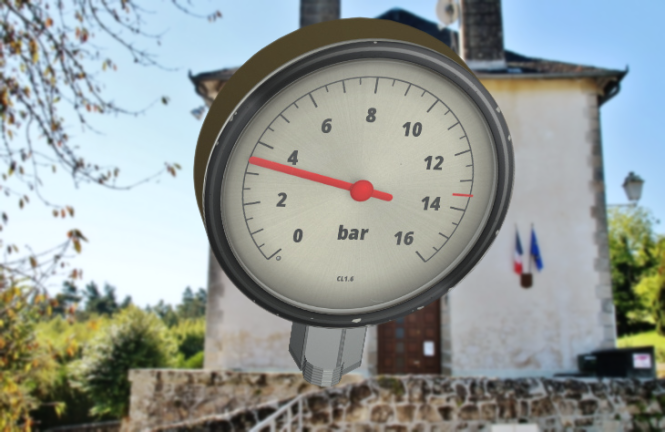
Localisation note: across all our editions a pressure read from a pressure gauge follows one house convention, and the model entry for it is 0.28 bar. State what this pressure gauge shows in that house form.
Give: 3.5 bar
